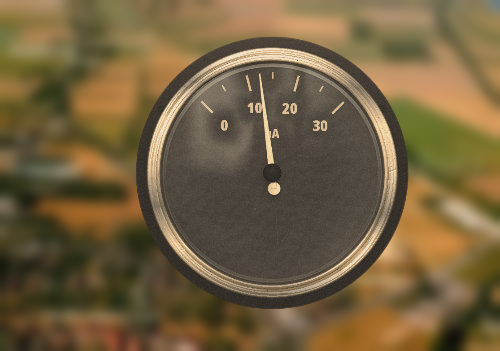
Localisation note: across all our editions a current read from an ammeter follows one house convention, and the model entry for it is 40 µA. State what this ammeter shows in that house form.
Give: 12.5 µA
